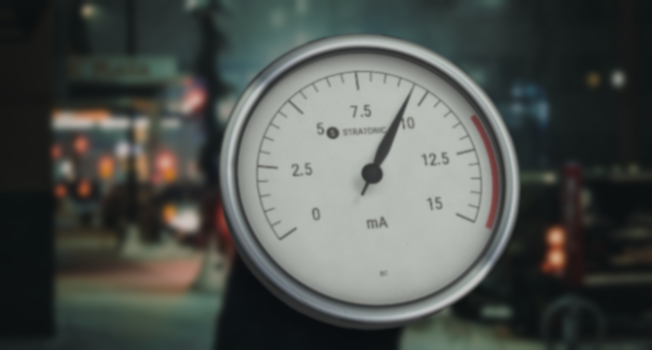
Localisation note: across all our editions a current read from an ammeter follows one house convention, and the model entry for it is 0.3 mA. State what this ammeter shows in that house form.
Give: 9.5 mA
